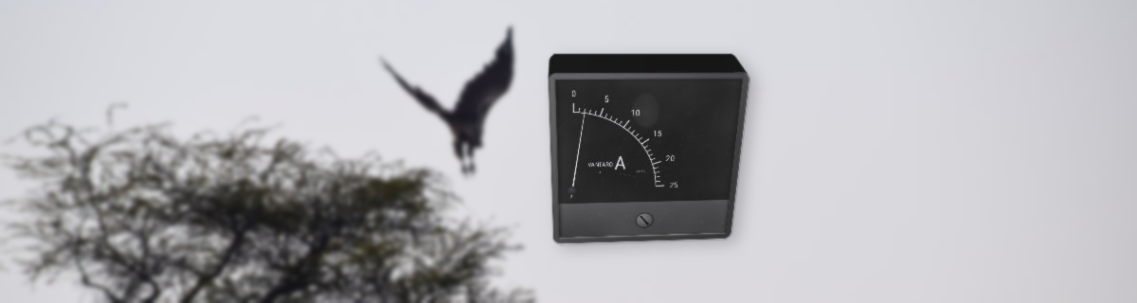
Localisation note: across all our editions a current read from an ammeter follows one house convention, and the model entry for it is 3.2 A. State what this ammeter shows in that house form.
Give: 2 A
